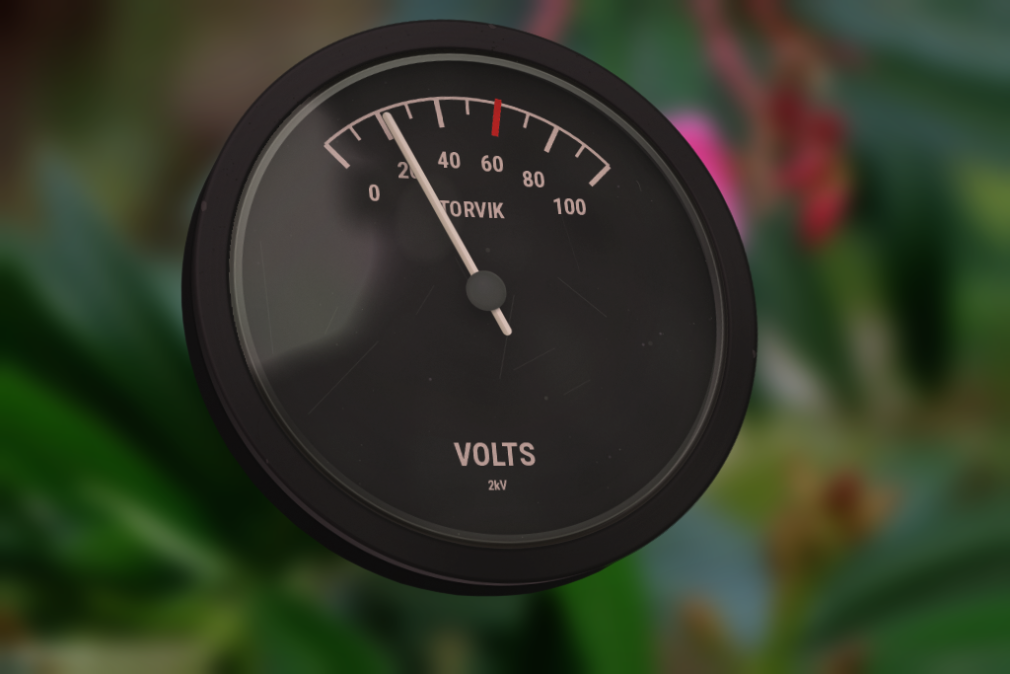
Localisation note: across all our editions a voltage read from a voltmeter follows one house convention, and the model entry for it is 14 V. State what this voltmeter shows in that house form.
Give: 20 V
